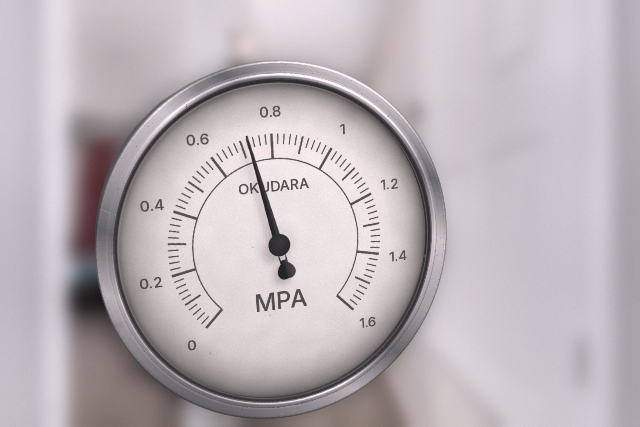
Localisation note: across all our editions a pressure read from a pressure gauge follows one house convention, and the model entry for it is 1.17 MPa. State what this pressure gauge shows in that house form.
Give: 0.72 MPa
